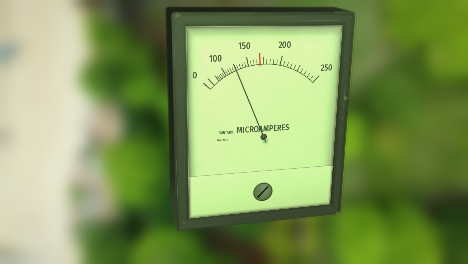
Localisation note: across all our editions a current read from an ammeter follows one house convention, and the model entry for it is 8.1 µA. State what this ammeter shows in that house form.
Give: 125 µA
